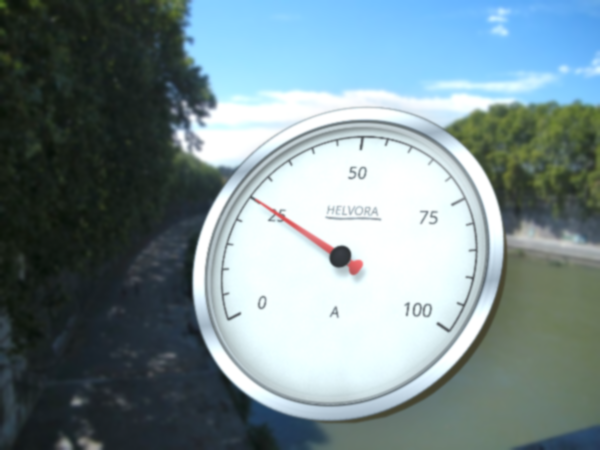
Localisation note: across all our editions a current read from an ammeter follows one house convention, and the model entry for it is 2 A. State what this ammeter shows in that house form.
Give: 25 A
